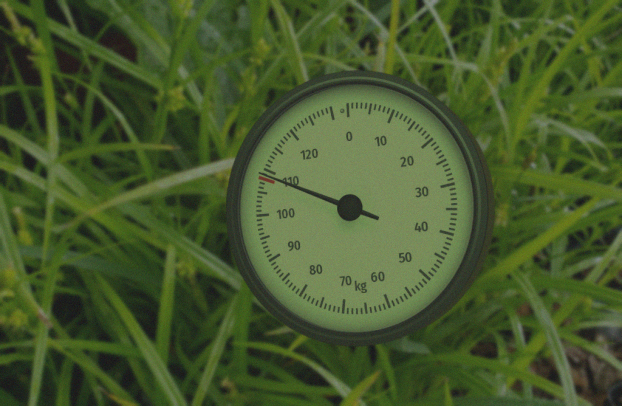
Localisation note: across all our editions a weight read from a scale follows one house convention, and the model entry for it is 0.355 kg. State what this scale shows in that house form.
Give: 109 kg
